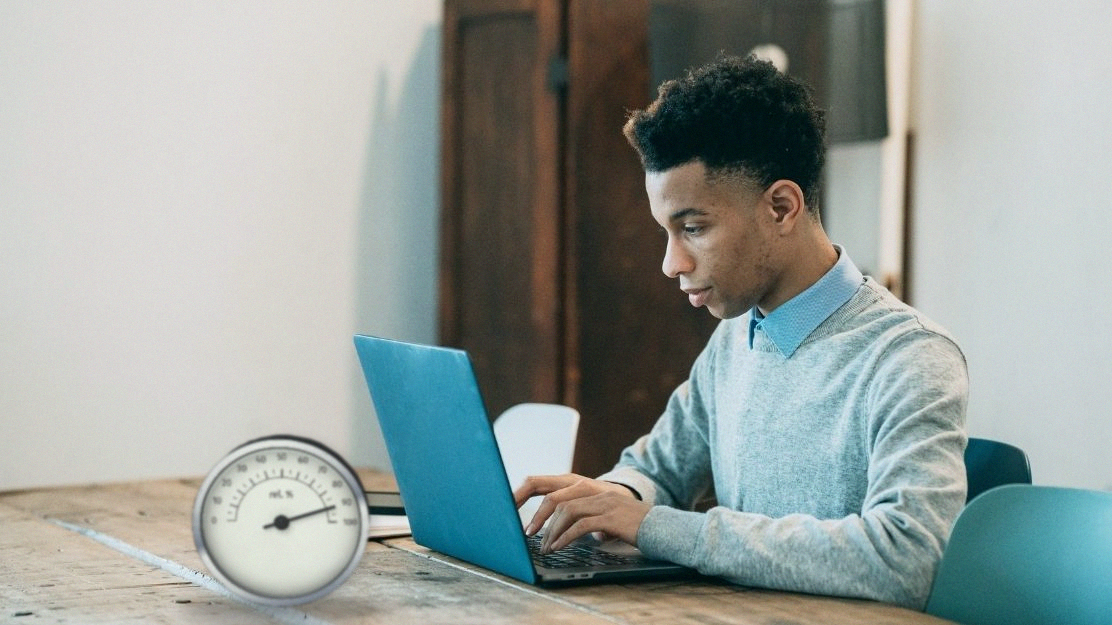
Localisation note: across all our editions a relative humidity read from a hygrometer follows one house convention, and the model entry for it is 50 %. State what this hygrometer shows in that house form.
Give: 90 %
